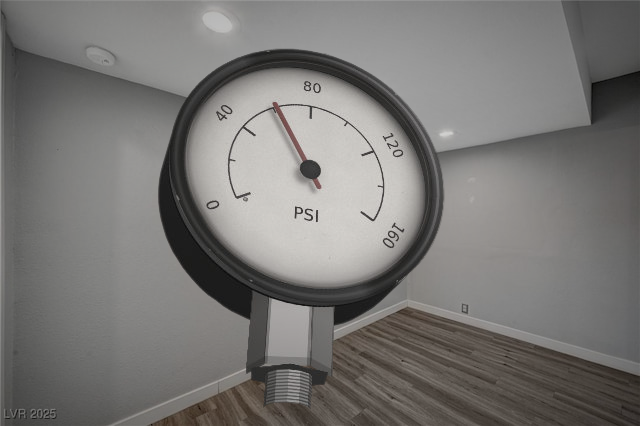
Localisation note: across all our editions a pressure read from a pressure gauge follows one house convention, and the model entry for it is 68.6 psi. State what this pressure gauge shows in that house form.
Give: 60 psi
